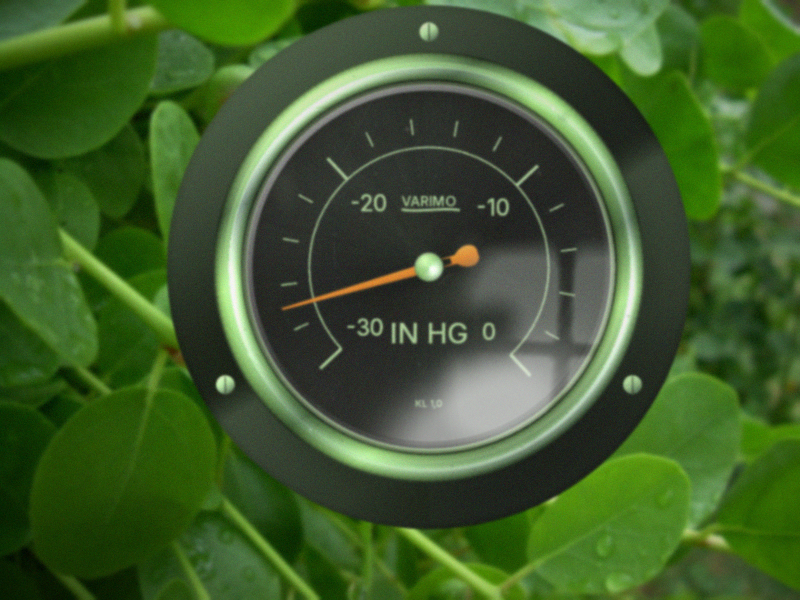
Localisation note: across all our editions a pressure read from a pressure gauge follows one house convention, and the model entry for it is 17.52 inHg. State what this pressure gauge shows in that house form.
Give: -27 inHg
